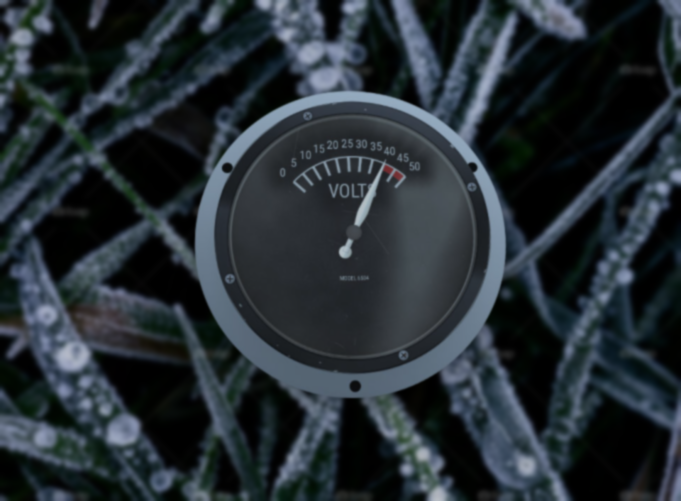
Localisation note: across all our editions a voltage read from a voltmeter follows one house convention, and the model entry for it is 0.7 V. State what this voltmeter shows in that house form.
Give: 40 V
